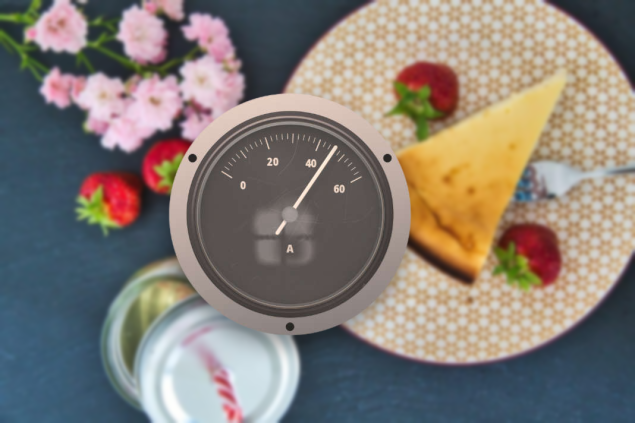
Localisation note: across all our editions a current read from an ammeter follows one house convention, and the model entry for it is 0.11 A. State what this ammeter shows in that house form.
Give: 46 A
